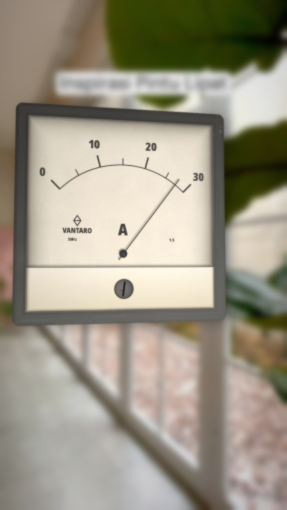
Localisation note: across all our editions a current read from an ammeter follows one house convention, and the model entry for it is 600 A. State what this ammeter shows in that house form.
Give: 27.5 A
